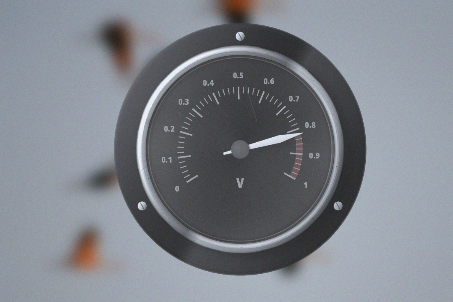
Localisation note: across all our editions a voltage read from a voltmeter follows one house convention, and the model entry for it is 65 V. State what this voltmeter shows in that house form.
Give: 0.82 V
